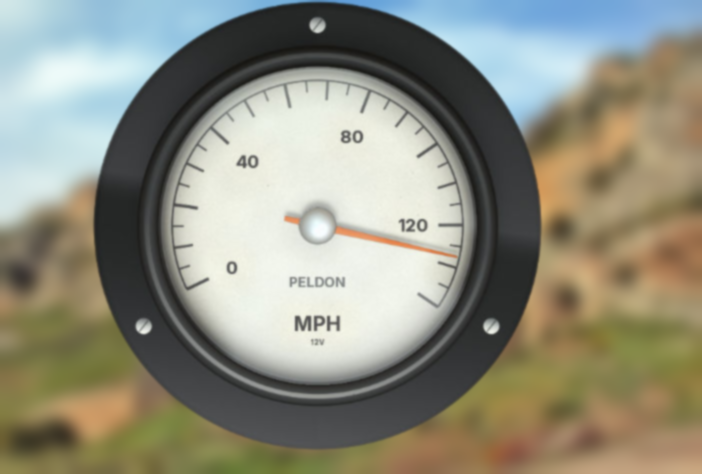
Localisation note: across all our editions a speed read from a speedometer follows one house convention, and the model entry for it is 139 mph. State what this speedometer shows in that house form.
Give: 127.5 mph
